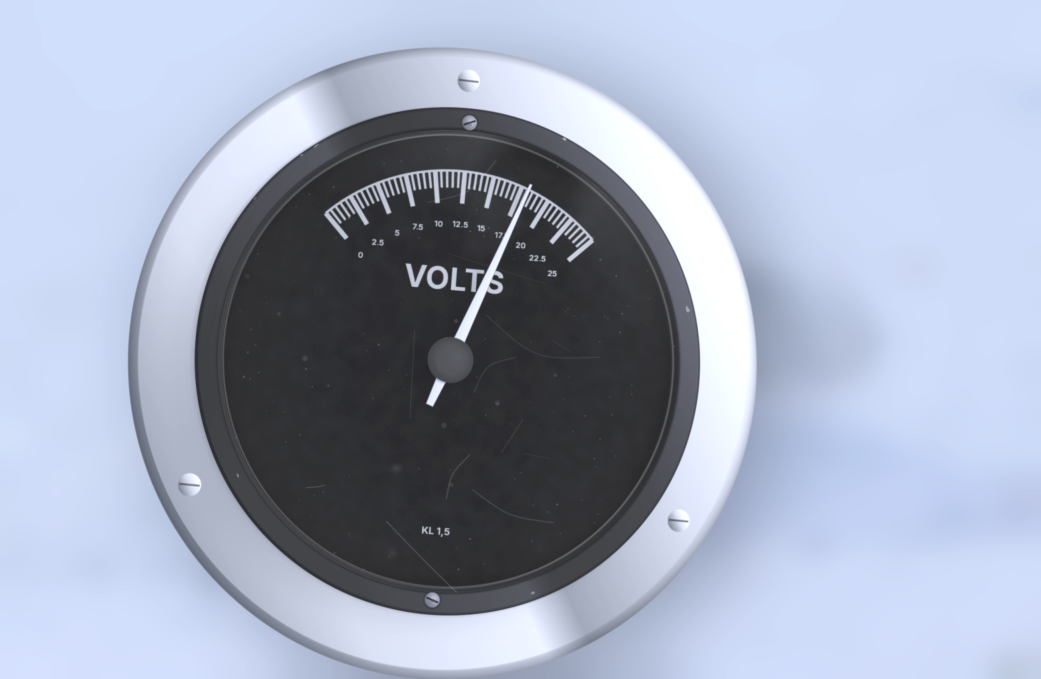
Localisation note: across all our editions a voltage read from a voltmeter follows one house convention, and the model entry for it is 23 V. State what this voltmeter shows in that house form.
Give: 18 V
